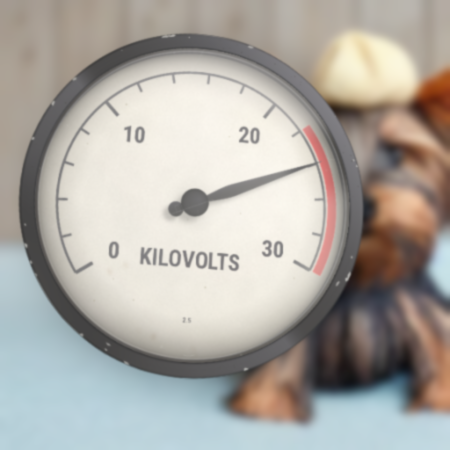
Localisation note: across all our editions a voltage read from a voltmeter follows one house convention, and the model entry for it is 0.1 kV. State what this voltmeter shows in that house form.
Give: 24 kV
